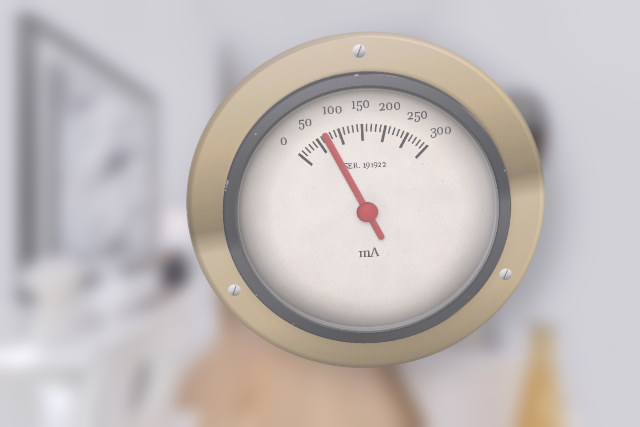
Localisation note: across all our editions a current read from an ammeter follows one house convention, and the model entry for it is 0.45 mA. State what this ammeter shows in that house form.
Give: 70 mA
